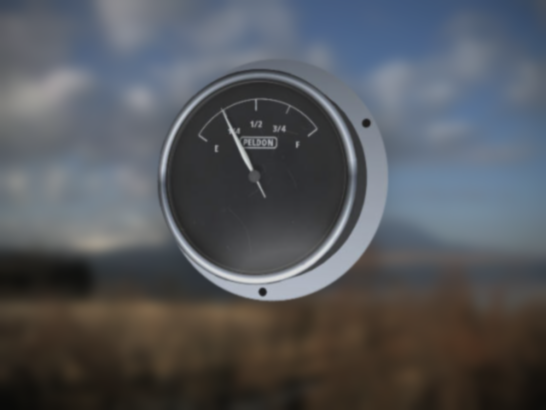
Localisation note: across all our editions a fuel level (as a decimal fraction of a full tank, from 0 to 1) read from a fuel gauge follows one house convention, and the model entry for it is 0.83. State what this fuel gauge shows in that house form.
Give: 0.25
